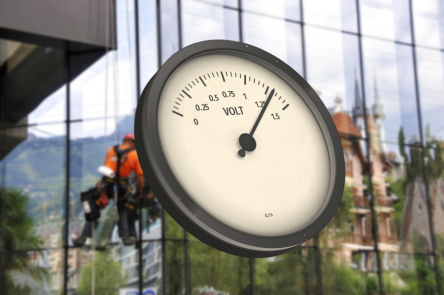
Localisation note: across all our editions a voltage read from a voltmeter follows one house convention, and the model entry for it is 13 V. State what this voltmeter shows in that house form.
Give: 1.3 V
